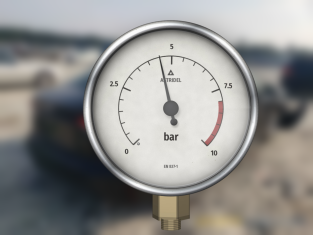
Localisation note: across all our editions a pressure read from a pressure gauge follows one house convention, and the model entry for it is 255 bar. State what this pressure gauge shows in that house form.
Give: 4.5 bar
